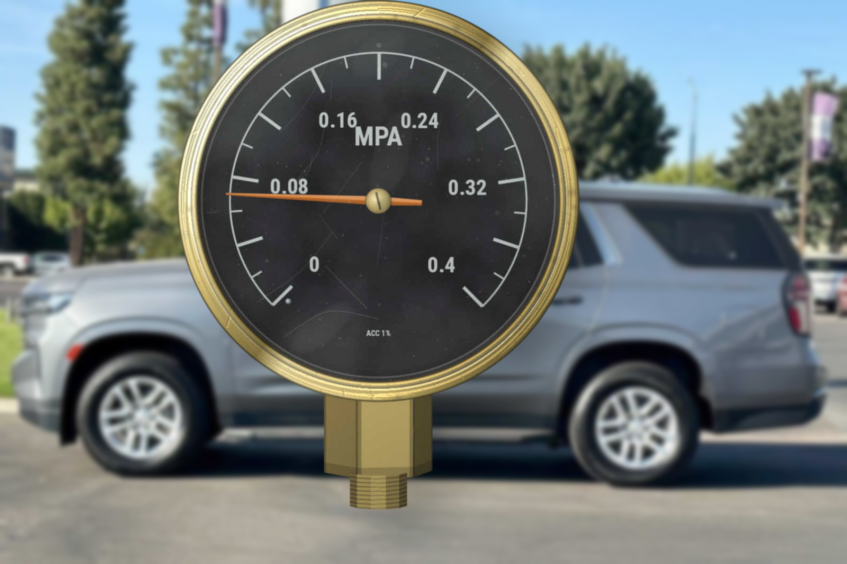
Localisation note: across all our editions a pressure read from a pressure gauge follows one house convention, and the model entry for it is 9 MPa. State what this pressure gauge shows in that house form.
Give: 0.07 MPa
